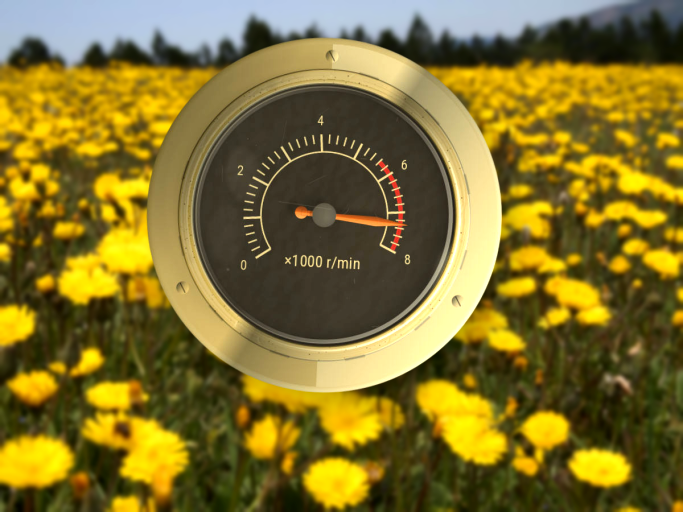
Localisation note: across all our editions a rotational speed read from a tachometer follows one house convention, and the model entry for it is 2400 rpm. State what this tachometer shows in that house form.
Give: 7300 rpm
